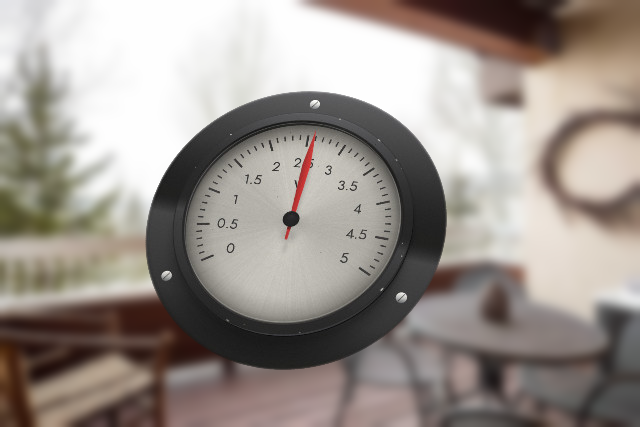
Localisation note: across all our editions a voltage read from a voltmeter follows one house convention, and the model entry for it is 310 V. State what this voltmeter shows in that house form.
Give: 2.6 V
